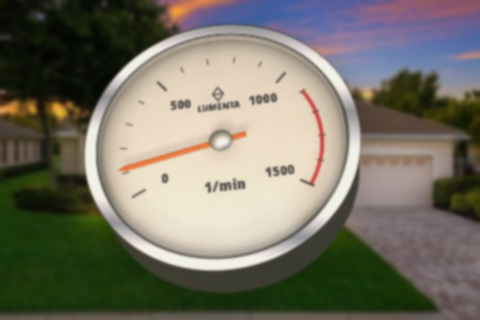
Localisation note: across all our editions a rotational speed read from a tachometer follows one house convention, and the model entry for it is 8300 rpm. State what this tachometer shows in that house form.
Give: 100 rpm
